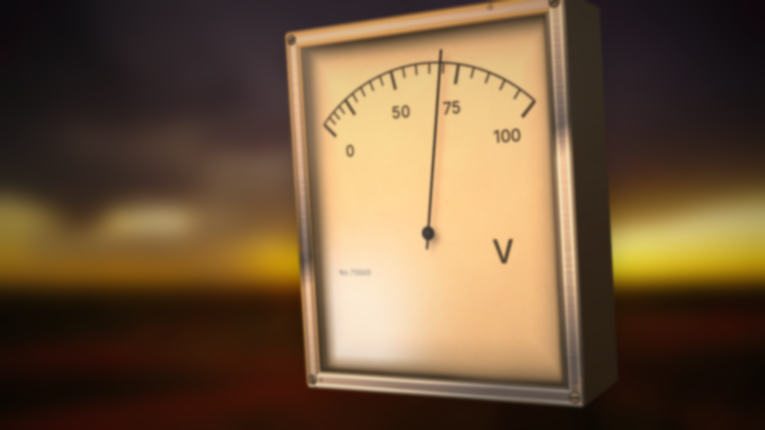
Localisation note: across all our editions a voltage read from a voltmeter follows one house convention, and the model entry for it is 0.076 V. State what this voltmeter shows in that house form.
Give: 70 V
